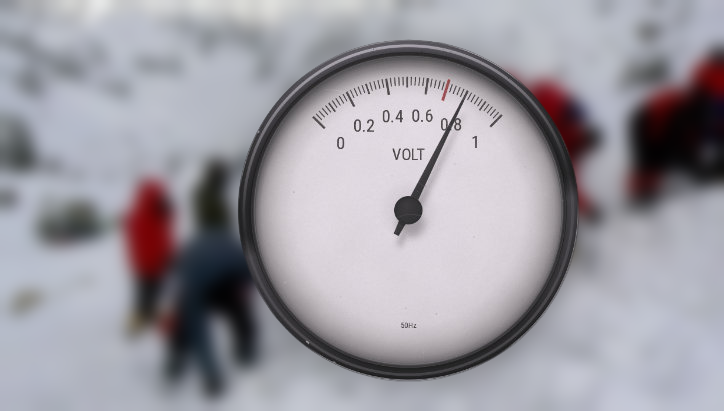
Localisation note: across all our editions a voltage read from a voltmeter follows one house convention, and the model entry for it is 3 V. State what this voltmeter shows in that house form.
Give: 0.8 V
